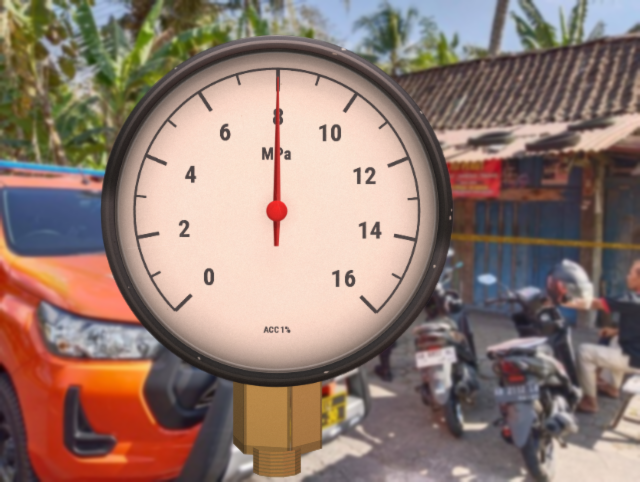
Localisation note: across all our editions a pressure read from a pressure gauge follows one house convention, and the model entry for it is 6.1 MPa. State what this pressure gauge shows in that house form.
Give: 8 MPa
